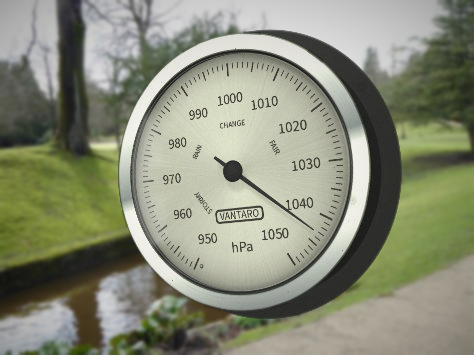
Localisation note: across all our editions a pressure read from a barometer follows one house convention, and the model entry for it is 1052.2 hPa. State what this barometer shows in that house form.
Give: 1043 hPa
